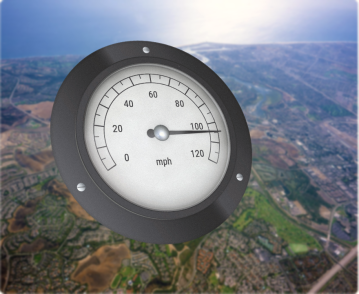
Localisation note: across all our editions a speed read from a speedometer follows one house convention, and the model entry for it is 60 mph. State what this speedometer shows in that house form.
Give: 105 mph
